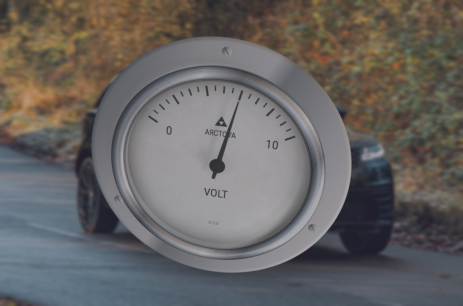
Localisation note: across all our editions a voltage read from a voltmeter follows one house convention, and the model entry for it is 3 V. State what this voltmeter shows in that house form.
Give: 6 V
